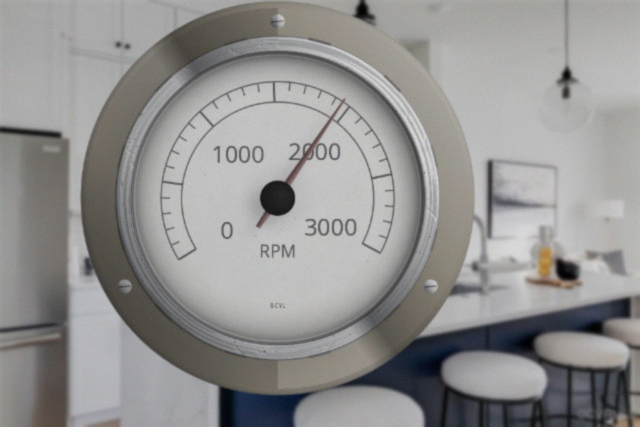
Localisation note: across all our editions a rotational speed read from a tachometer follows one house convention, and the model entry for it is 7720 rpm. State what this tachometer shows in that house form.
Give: 1950 rpm
